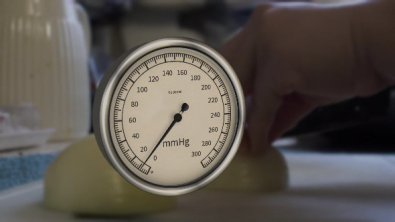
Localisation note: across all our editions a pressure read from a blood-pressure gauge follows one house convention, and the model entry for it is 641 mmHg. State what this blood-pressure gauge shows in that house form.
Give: 10 mmHg
